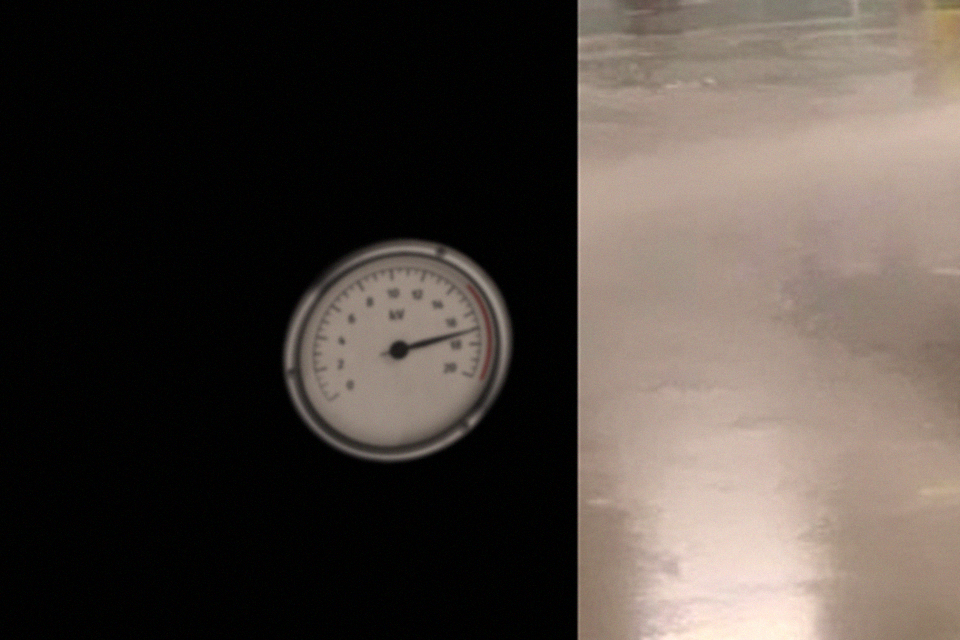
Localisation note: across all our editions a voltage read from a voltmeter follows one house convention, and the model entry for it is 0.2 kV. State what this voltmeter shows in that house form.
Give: 17 kV
